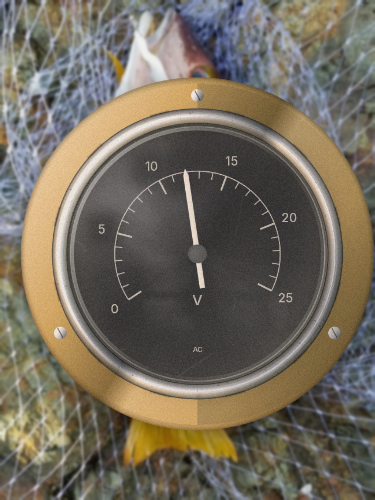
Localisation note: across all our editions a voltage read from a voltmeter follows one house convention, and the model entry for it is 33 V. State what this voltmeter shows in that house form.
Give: 12 V
